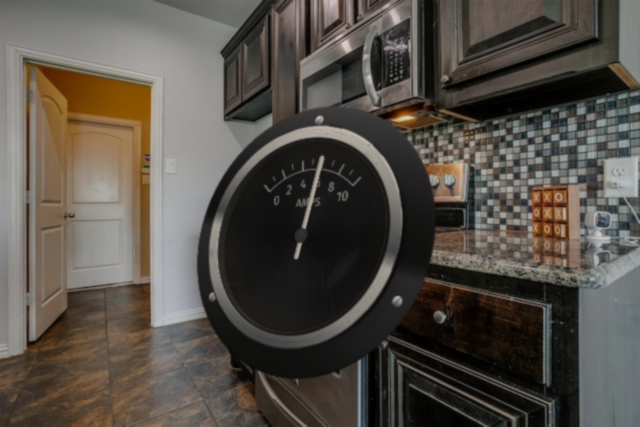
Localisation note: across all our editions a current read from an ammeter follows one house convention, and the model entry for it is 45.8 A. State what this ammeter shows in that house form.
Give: 6 A
